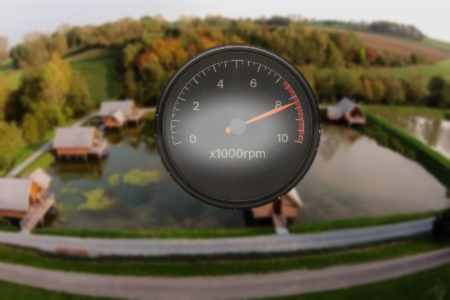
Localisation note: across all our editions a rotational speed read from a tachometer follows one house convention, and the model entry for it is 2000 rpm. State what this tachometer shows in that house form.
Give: 8250 rpm
